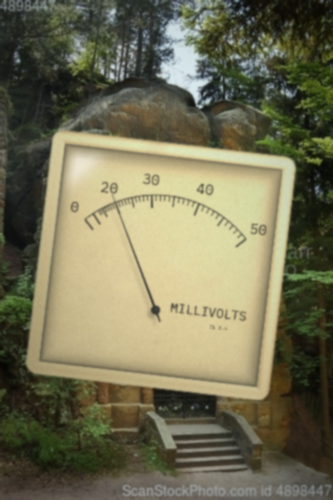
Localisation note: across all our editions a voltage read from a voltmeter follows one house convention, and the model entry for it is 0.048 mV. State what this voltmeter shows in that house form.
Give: 20 mV
